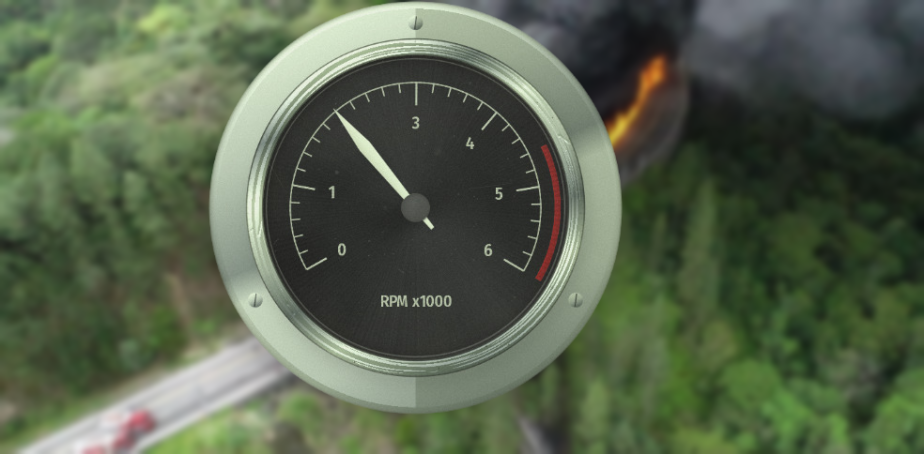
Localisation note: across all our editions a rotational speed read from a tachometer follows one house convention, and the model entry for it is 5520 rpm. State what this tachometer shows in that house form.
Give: 2000 rpm
